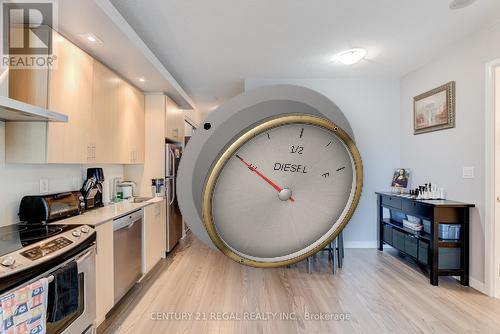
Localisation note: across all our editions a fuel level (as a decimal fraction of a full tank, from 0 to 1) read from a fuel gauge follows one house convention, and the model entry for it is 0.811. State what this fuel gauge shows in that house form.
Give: 0
